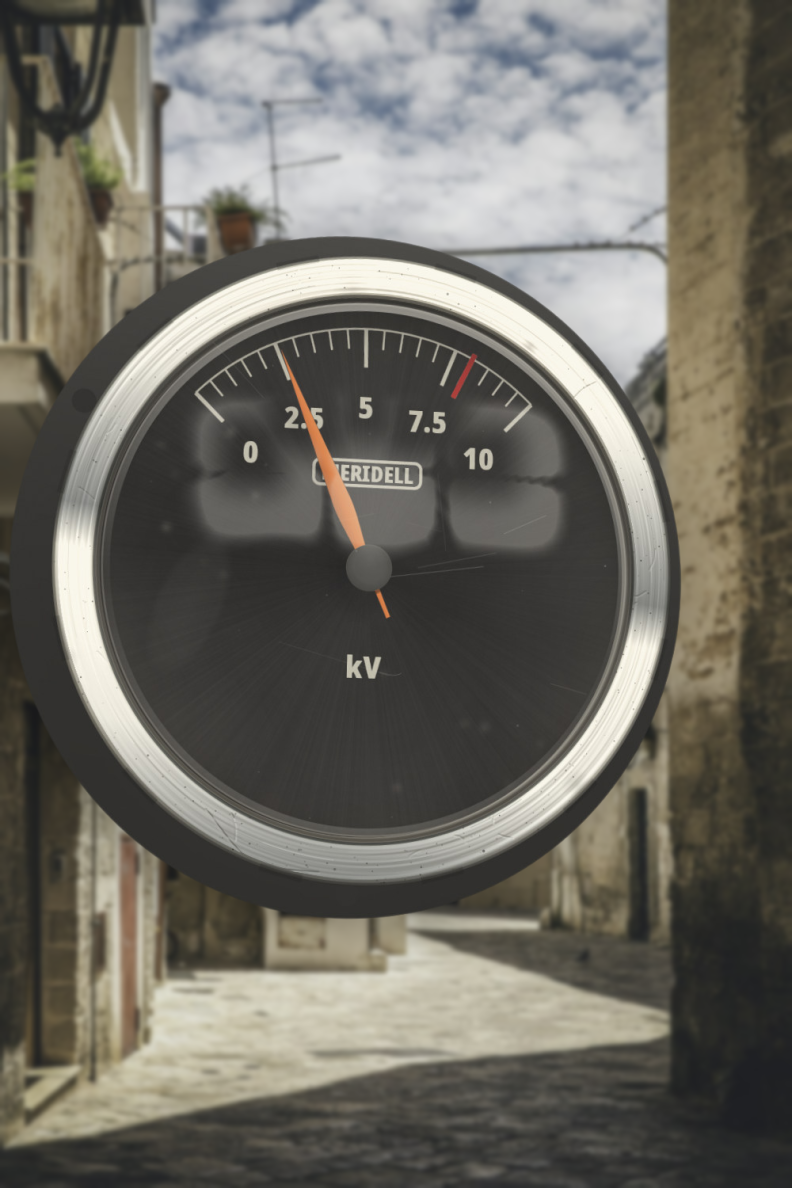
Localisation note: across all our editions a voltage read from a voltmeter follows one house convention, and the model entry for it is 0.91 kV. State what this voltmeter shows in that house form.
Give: 2.5 kV
